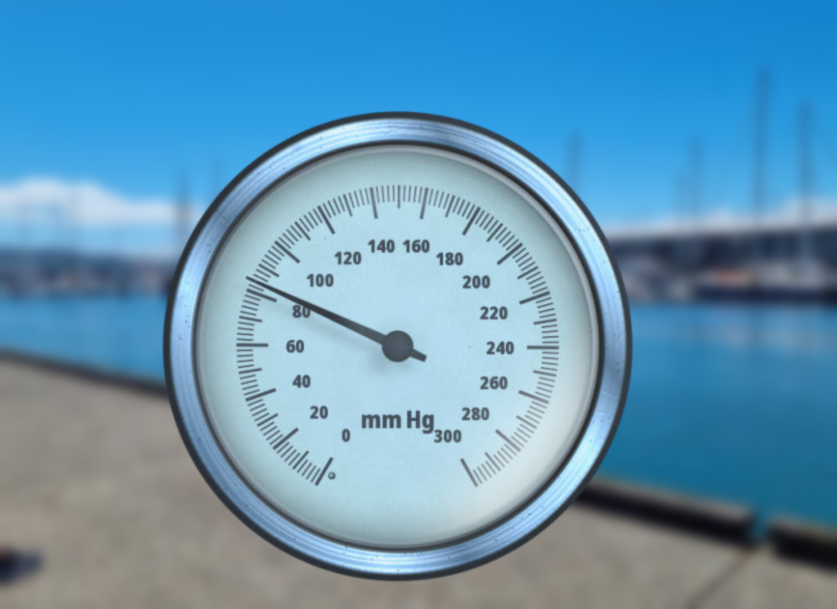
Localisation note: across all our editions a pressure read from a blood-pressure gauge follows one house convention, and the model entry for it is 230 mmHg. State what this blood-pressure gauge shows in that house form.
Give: 84 mmHg
